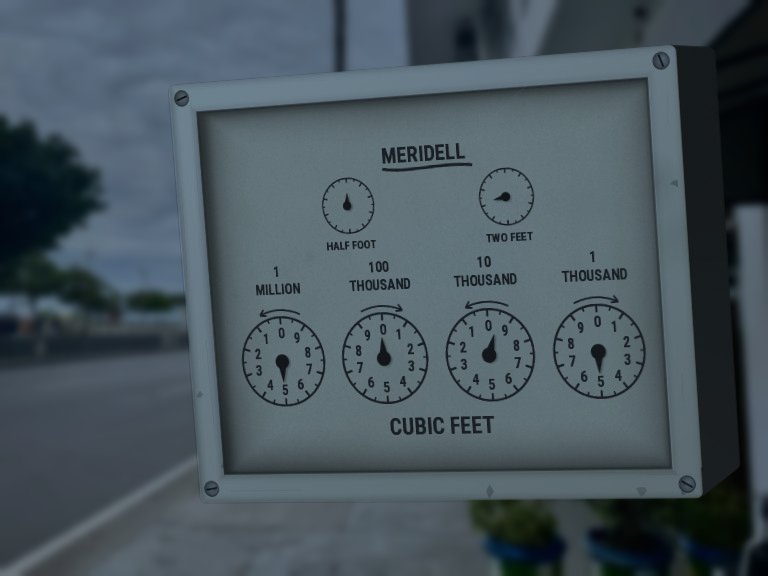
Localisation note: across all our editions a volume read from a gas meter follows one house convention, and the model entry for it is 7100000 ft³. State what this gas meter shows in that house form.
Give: 499500 ft³
